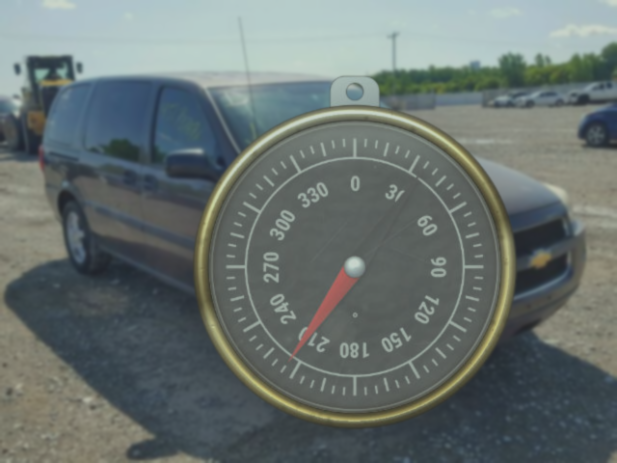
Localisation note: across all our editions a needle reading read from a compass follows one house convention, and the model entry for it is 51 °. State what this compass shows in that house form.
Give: 215 °
